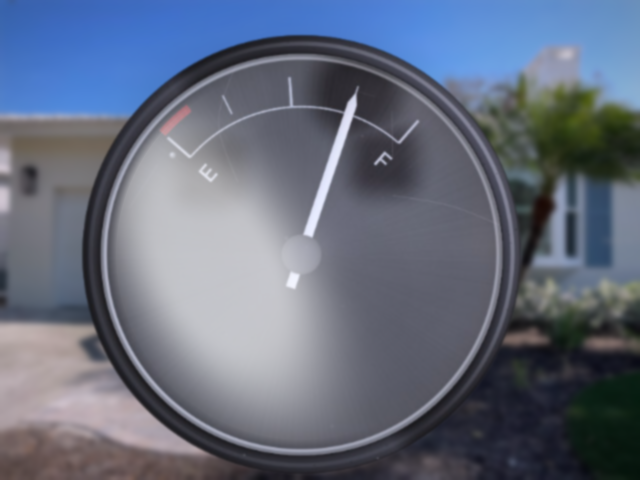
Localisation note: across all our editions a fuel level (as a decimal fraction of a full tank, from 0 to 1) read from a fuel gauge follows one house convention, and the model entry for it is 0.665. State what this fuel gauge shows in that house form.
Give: 0.75
